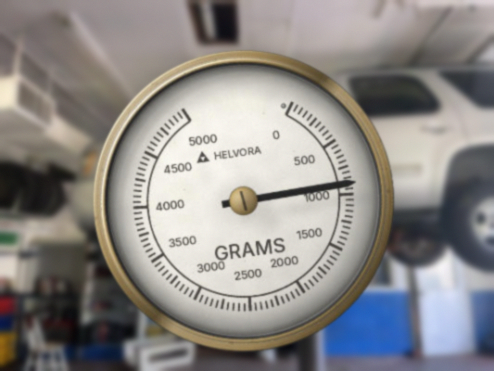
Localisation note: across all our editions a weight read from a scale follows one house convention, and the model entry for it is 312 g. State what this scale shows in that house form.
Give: 900 g
